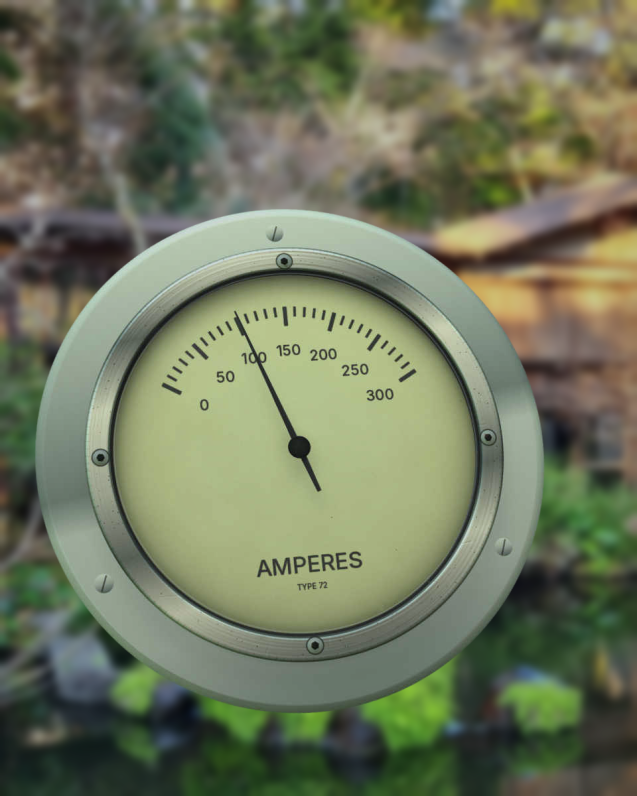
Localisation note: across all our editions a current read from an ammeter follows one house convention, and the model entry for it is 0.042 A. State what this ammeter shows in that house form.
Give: 100 A
